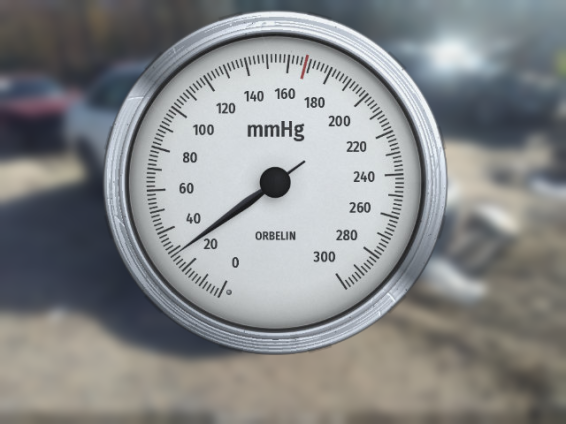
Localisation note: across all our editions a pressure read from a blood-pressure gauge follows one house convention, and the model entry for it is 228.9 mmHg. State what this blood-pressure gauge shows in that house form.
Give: 28 mmHg
